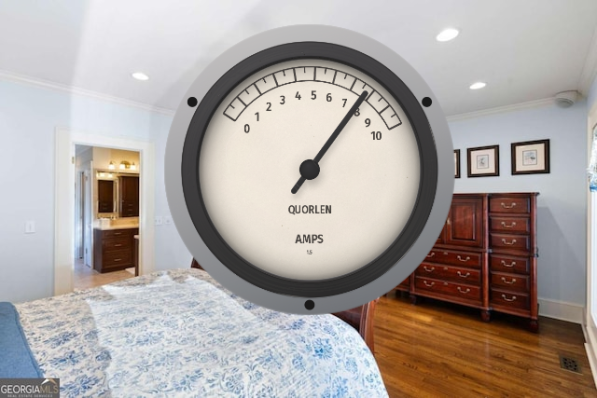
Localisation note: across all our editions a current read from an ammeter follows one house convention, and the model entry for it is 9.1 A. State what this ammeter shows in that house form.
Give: 7.75 A
